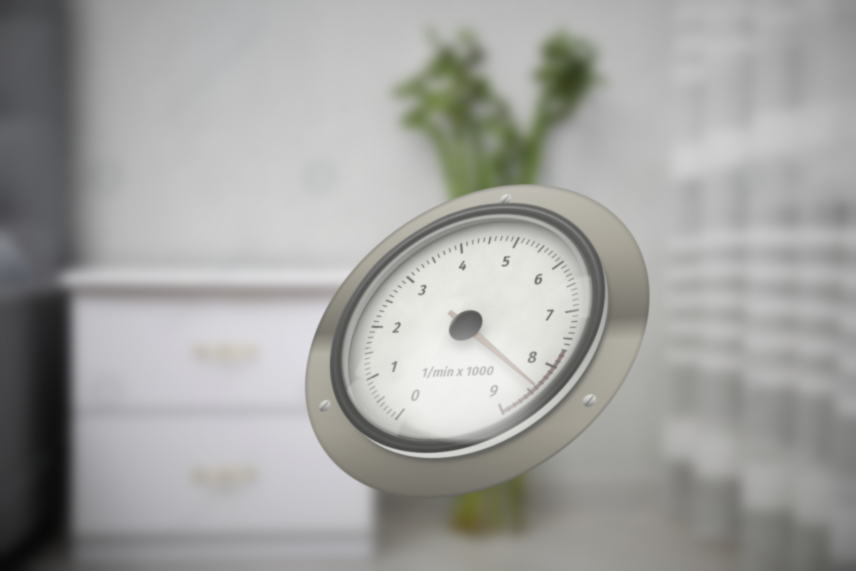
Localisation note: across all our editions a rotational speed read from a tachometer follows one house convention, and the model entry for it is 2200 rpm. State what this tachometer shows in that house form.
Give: 8400 rpm
